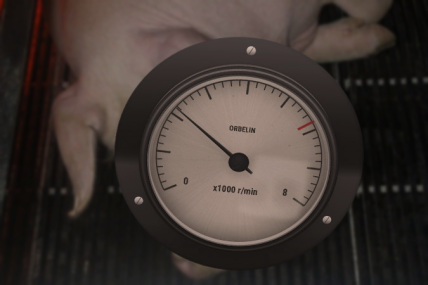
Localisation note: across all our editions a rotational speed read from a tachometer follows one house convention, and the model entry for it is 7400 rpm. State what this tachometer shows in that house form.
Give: 2200 rpm
